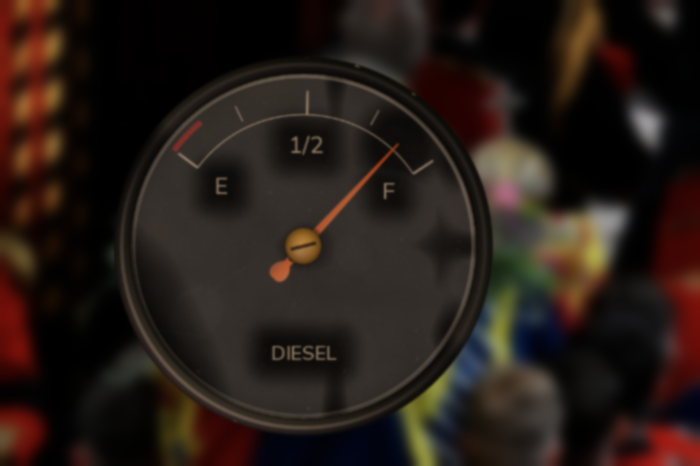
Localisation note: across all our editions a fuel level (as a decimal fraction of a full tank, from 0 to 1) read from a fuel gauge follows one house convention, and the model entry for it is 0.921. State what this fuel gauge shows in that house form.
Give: 0.875
